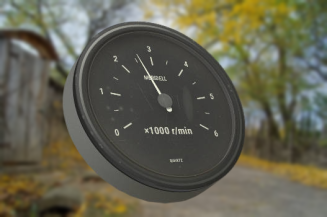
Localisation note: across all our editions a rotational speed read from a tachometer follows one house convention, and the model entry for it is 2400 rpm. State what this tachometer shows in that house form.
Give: 2500 rpm
